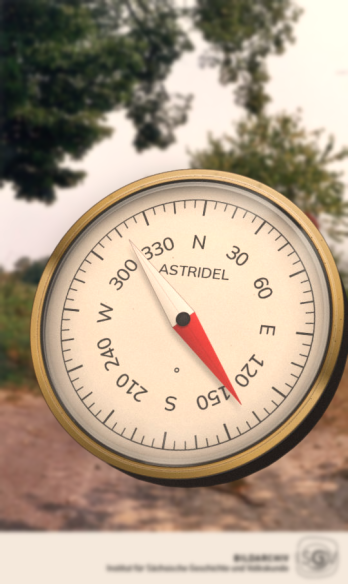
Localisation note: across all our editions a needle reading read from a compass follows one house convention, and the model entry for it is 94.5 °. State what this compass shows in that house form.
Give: 137.5 °
